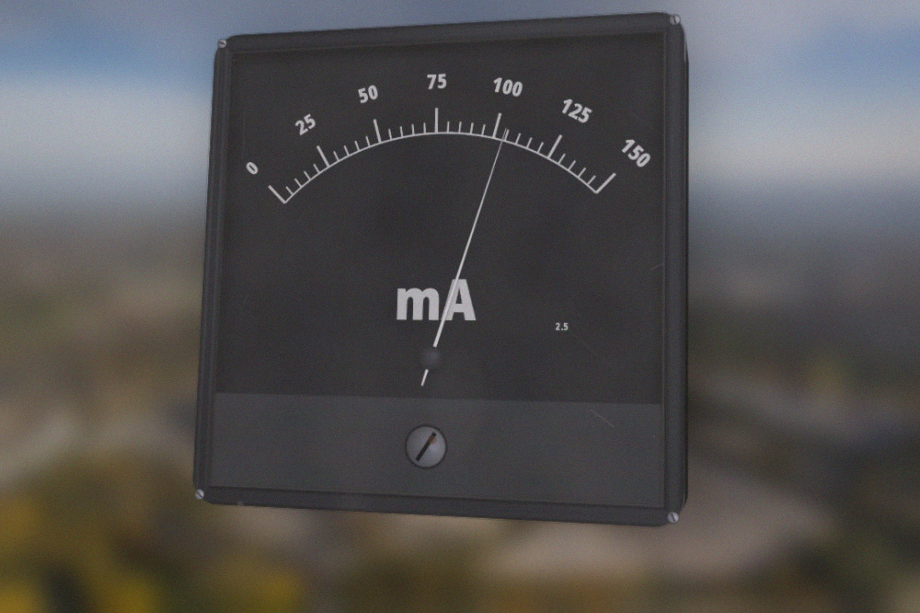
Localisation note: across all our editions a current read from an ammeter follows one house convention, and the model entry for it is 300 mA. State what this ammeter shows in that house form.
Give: 105 mA
